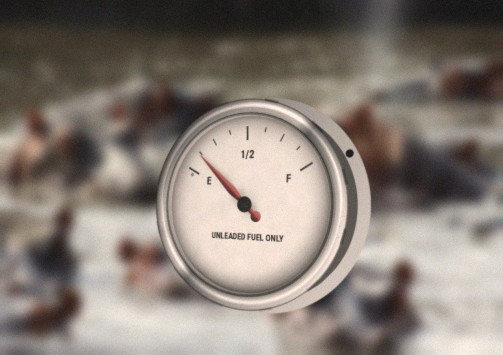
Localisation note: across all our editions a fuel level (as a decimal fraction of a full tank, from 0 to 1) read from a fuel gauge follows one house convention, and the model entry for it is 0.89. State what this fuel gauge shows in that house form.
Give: 0.125
